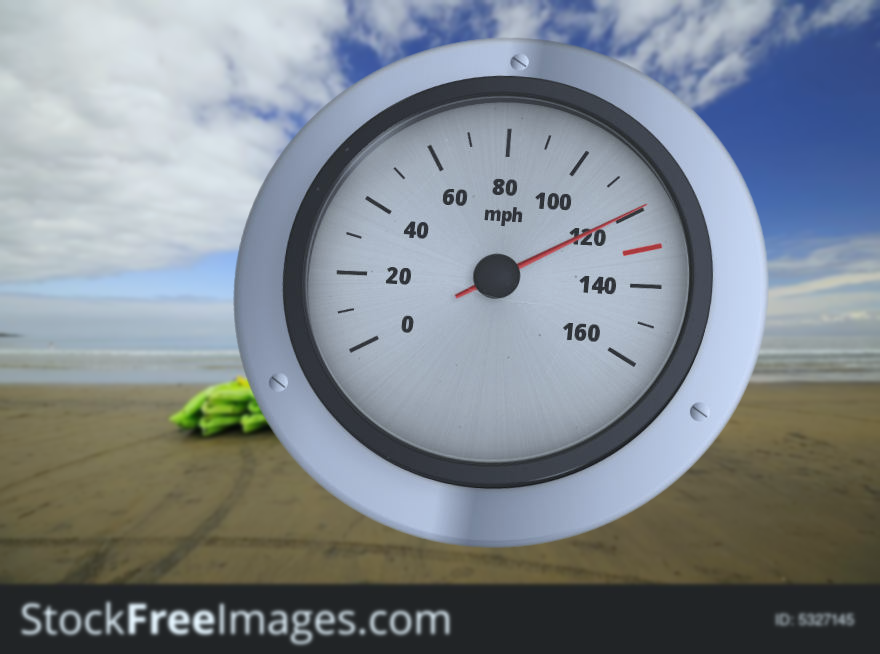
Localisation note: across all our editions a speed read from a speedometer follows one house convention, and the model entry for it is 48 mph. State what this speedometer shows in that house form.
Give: 120 mph
